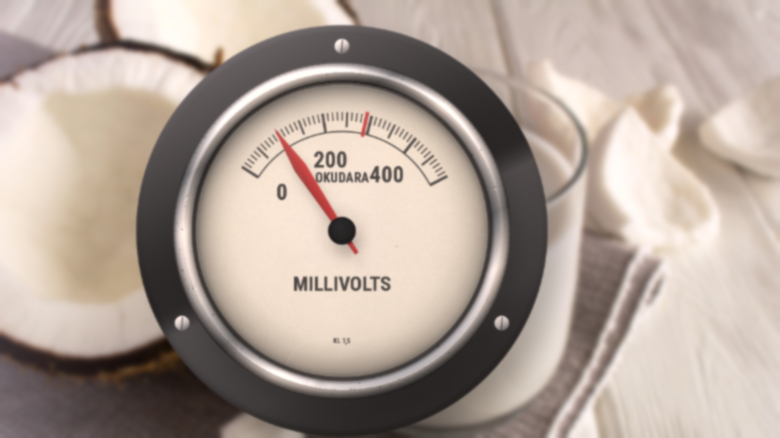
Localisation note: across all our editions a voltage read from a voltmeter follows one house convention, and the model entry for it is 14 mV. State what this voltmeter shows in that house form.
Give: 100 mV
